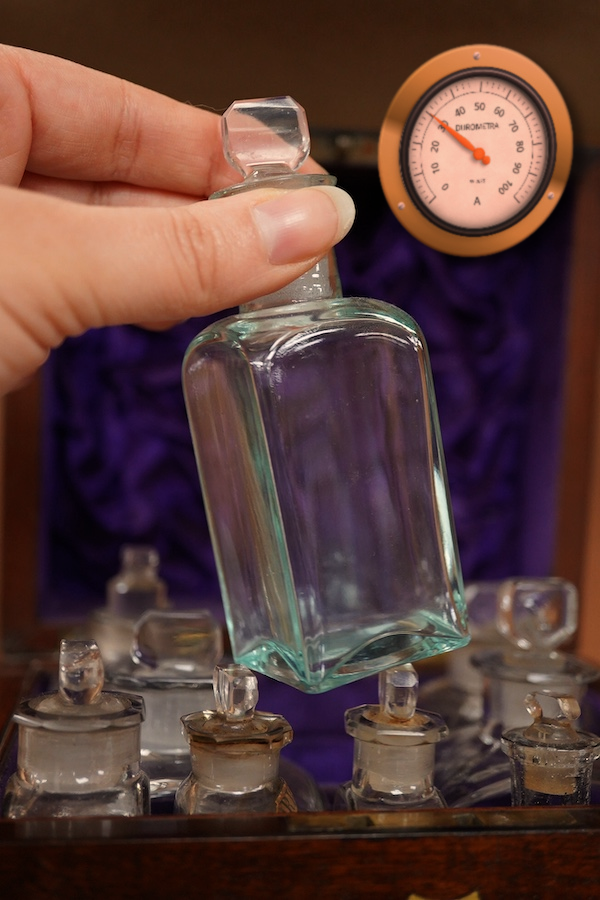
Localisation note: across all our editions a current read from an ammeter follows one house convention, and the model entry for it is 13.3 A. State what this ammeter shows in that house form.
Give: 30 A
